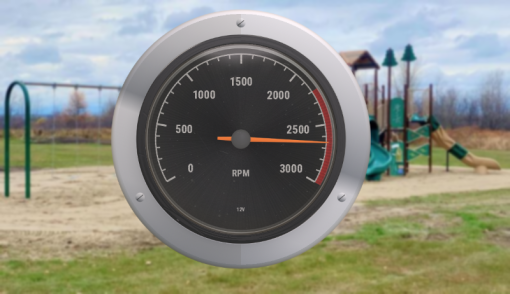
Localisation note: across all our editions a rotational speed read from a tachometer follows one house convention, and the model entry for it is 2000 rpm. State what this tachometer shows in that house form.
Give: 2650 rpm
